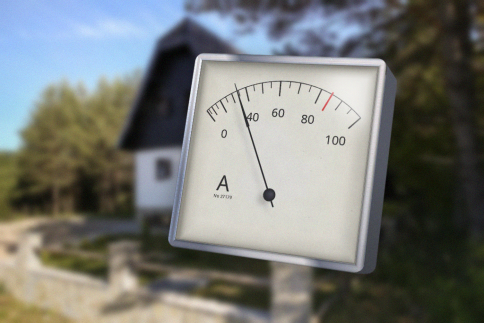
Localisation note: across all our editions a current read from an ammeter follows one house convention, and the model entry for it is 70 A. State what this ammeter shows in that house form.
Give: 35 A
